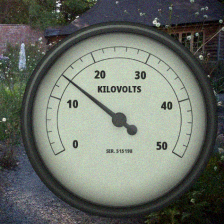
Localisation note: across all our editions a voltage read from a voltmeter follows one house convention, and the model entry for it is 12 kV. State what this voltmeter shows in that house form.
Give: 14 kV
